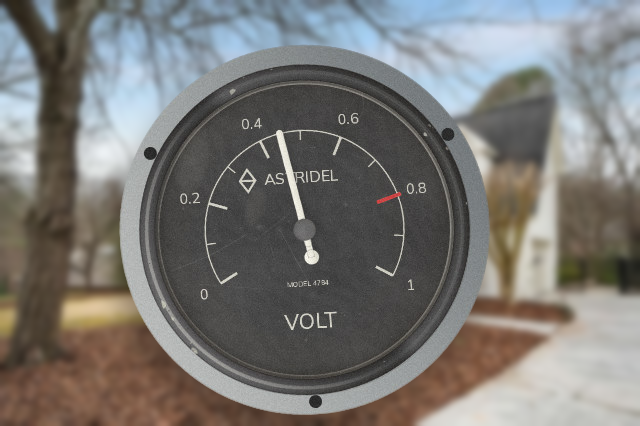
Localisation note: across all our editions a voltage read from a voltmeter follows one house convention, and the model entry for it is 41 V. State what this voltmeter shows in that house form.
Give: 0.45 V
